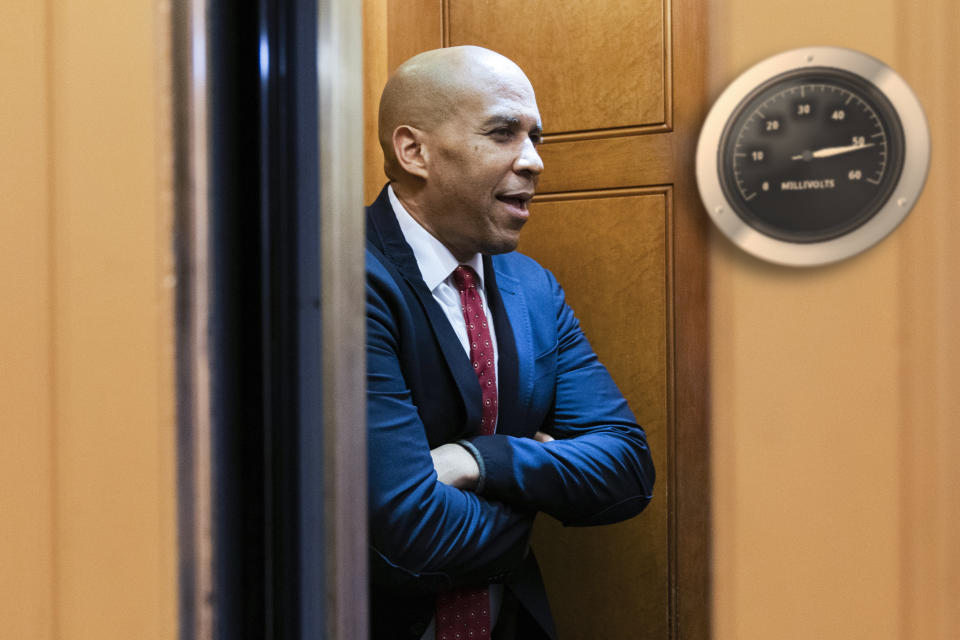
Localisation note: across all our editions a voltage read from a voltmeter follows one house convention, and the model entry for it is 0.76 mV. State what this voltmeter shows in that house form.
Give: 52 mV
